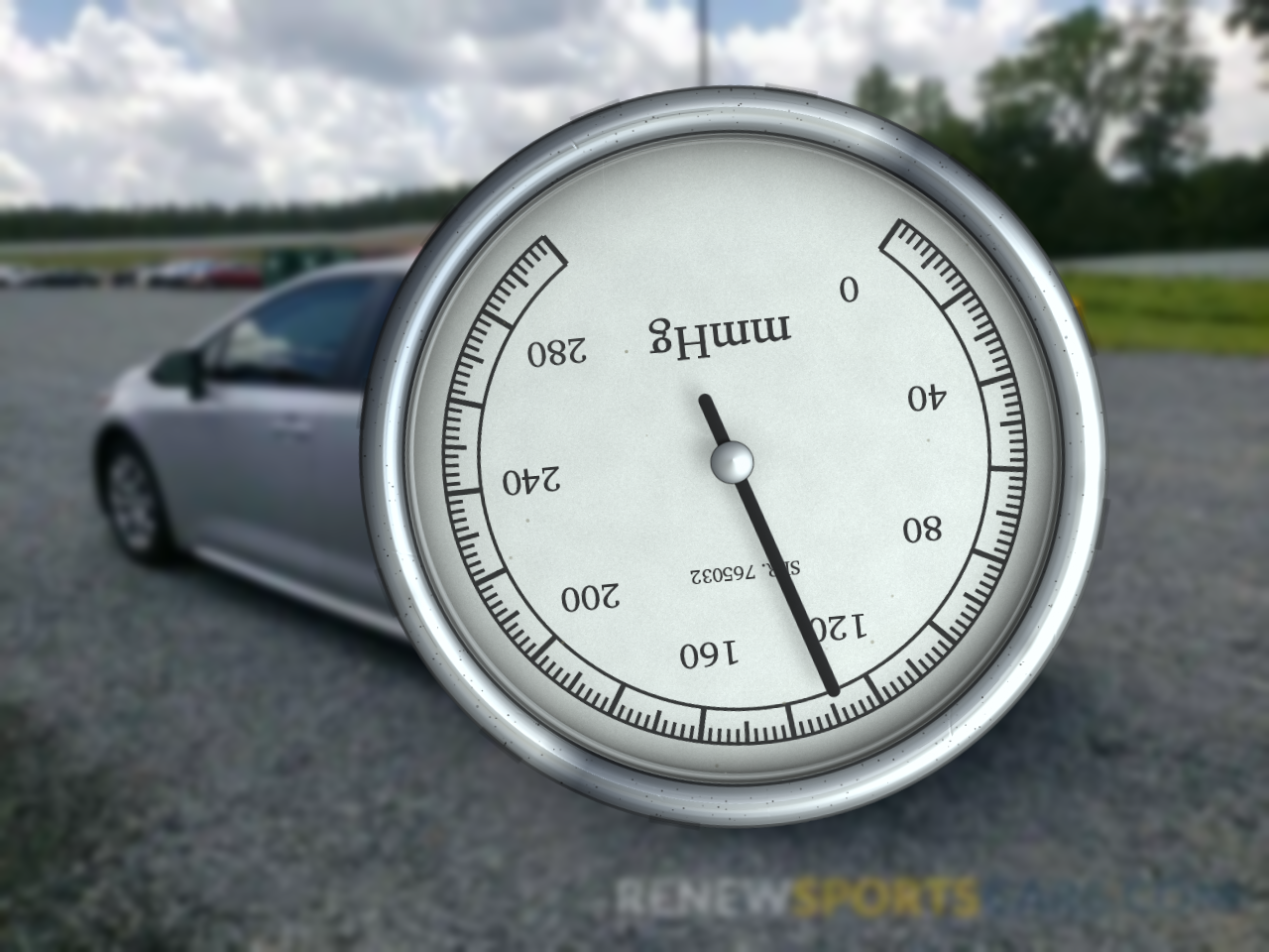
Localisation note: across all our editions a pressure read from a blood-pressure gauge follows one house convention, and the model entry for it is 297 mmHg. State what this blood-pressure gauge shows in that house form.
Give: 128 mmHg
